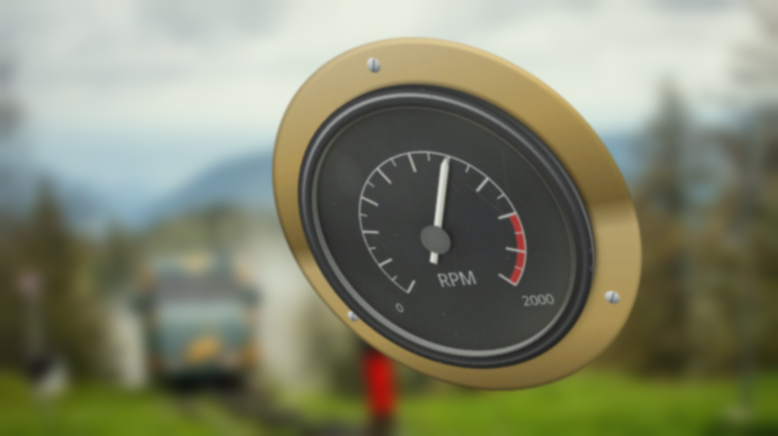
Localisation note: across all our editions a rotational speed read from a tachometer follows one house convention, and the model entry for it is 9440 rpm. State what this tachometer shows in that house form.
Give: 1200 rpm
